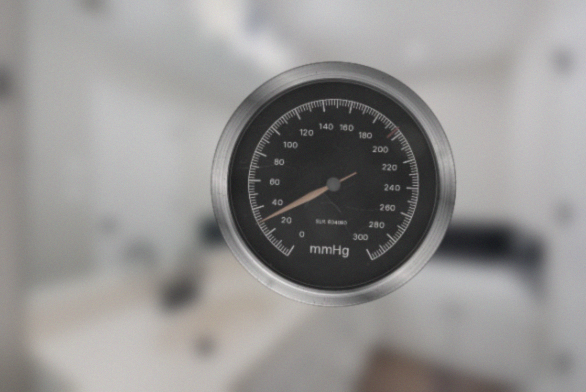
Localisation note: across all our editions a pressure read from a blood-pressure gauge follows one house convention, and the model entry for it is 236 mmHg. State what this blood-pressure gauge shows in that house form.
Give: 30 mmHg
